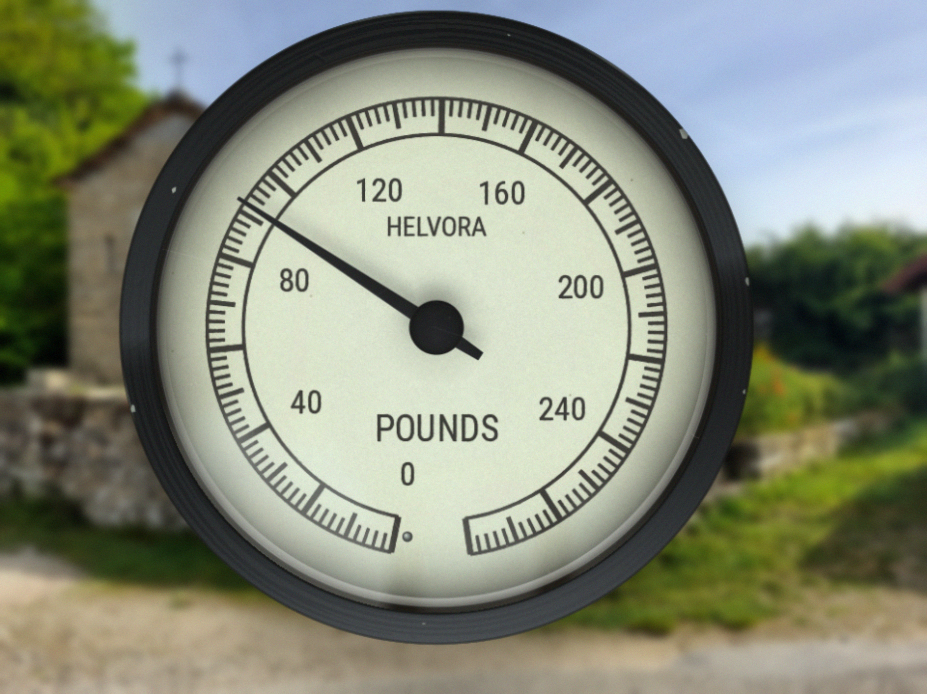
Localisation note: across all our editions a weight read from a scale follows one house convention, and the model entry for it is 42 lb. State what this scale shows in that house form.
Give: 92 lb
